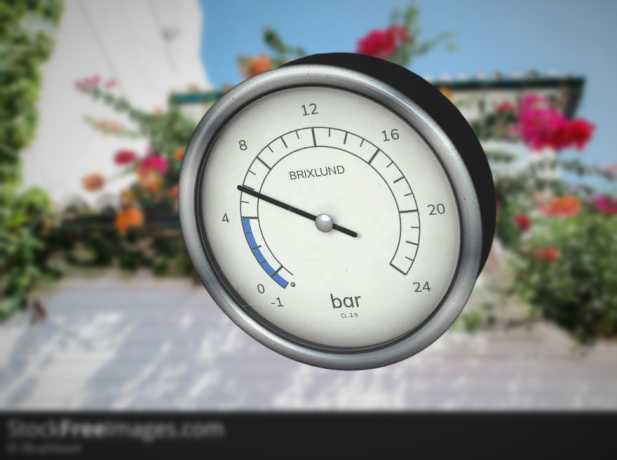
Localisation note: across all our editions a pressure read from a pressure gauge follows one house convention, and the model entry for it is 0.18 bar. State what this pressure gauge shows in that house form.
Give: 6 bar
